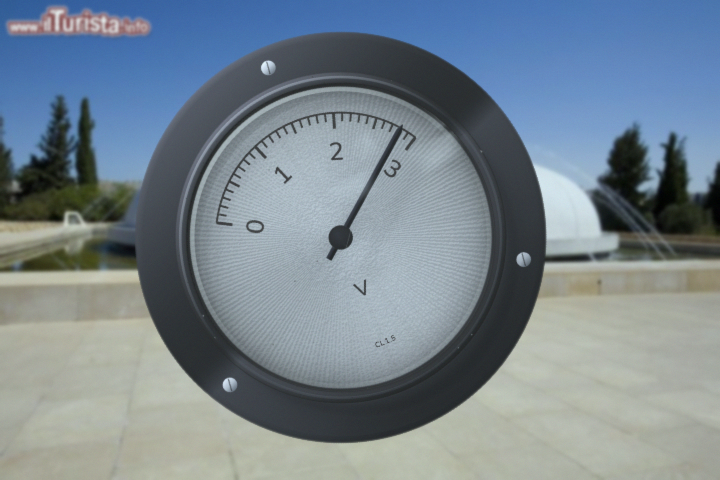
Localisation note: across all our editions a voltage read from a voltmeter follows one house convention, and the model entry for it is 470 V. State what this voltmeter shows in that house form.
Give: 2.8 V
